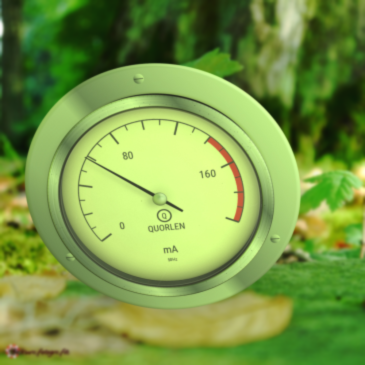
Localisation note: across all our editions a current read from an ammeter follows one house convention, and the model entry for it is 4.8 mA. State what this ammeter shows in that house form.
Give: 60 mA
